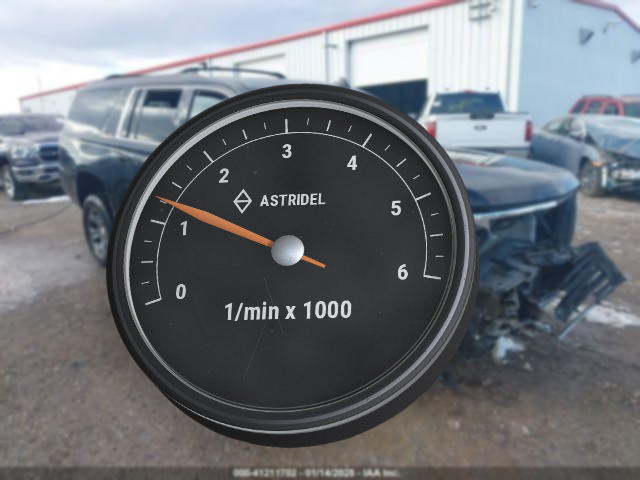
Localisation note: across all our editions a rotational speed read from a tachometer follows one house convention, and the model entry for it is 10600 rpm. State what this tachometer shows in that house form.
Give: 1250 rpm
